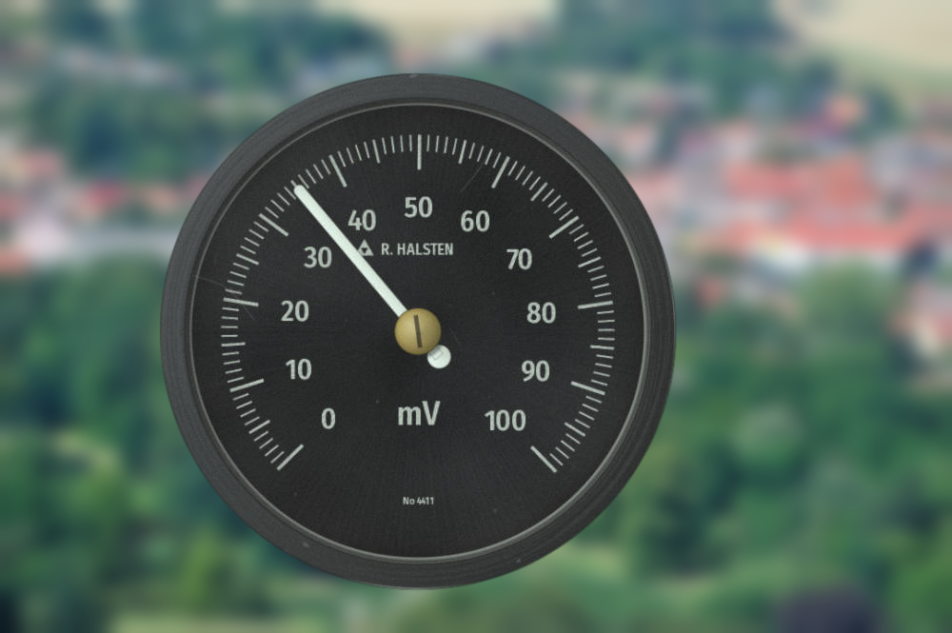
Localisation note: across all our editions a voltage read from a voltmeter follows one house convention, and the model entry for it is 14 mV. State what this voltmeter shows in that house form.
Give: 35 mV
